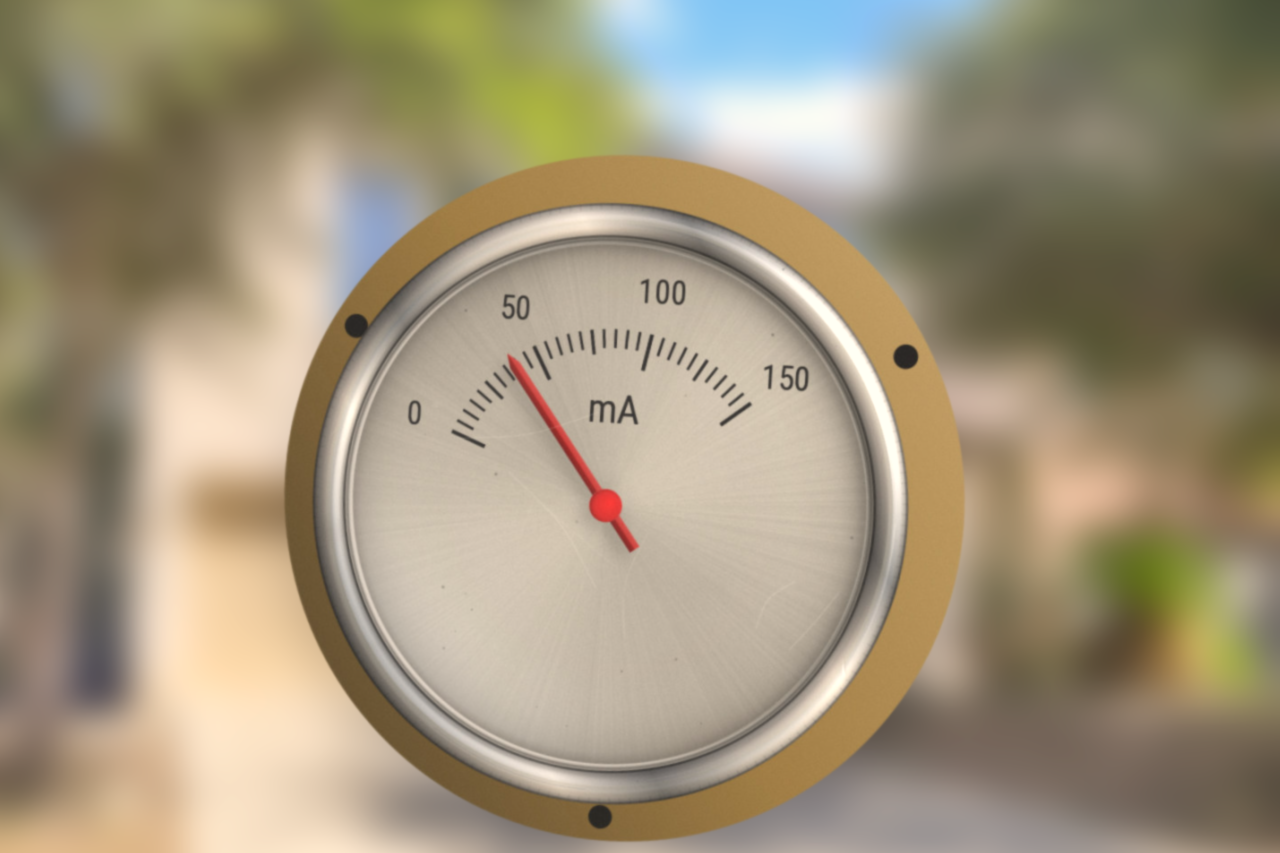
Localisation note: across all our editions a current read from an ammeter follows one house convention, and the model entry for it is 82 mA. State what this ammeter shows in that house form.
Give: 40 mA
